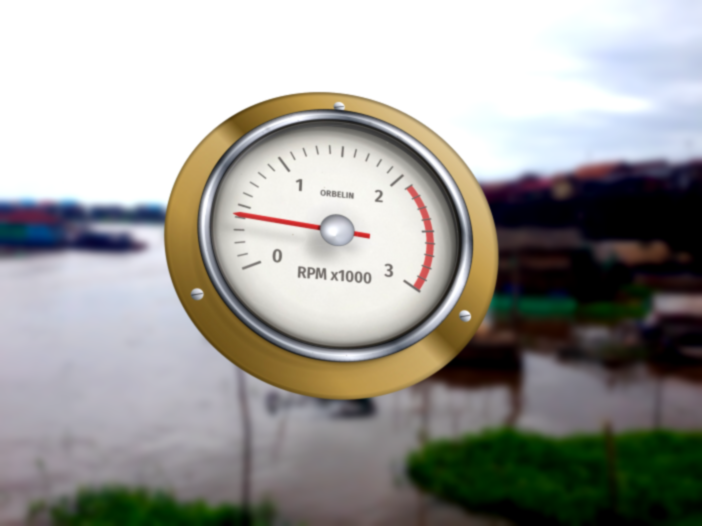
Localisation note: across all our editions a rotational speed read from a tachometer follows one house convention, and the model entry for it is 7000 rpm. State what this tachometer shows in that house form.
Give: 400 rpm
